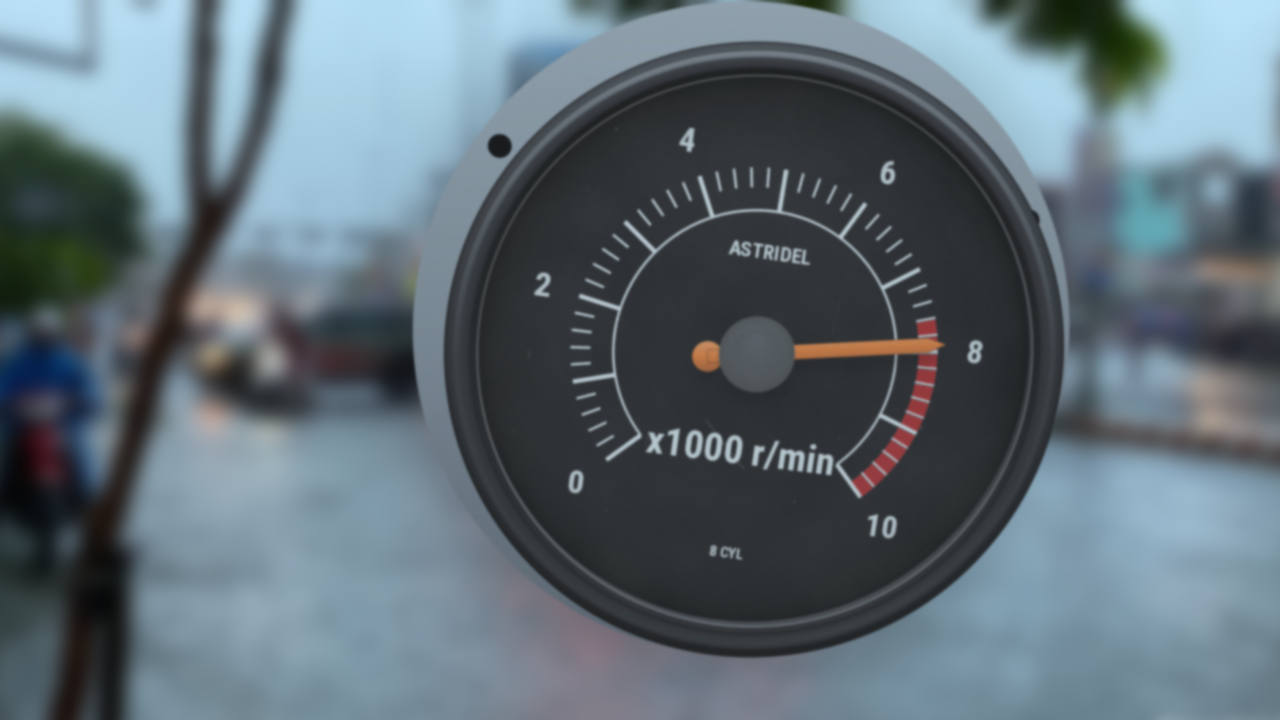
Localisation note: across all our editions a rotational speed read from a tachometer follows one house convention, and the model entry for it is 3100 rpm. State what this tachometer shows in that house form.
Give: 7900 rpm
